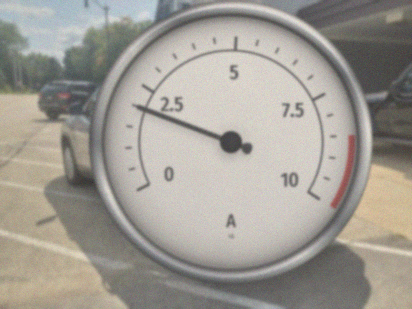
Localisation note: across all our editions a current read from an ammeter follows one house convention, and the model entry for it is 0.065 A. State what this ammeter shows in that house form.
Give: 2 A
